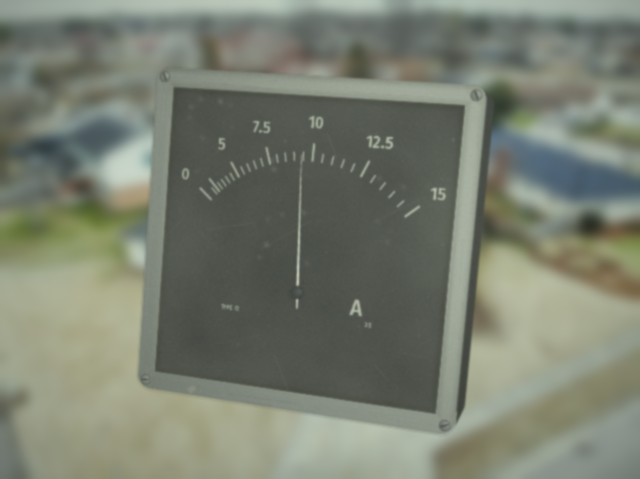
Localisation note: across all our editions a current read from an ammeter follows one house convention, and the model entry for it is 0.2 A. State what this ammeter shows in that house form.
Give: 9.5 A
